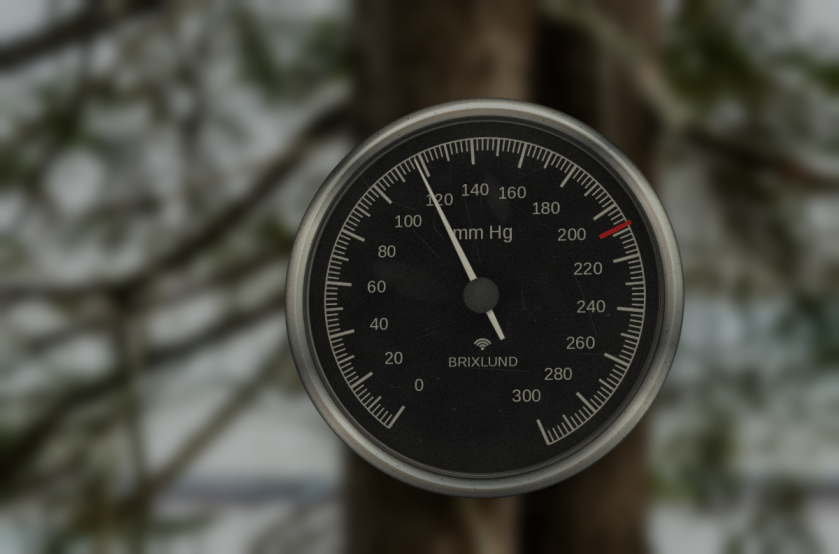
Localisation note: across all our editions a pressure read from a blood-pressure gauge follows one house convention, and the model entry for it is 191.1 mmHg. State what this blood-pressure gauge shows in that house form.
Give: 118 mmHg
